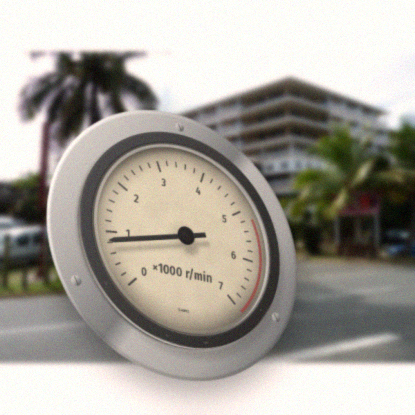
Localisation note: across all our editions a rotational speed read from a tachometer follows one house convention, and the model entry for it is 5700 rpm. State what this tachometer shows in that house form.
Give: 800 rpm
